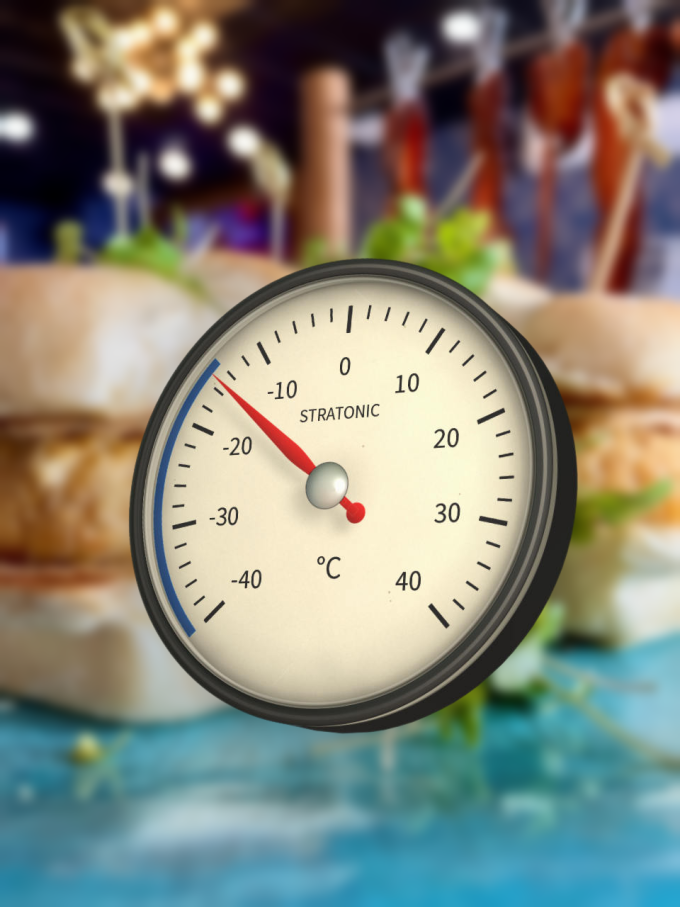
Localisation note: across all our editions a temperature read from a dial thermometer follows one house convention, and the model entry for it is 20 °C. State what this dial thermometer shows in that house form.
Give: -15 °C
